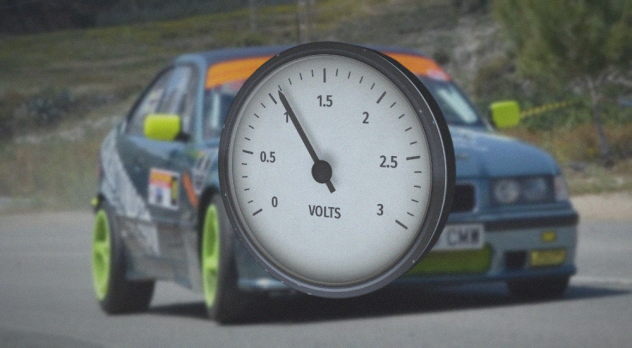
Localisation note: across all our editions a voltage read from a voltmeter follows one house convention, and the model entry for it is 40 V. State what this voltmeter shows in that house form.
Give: 1.1 V
